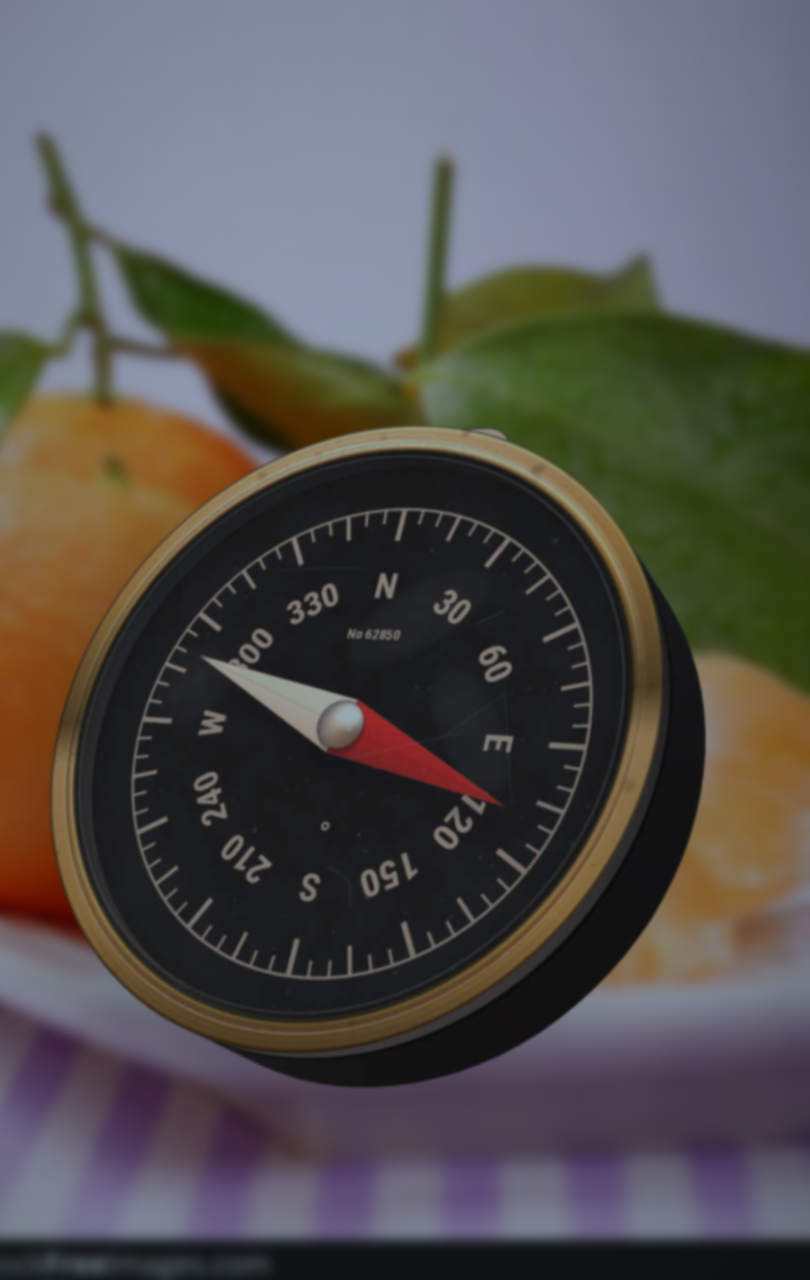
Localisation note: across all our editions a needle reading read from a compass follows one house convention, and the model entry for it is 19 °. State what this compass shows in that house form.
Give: 110 °
